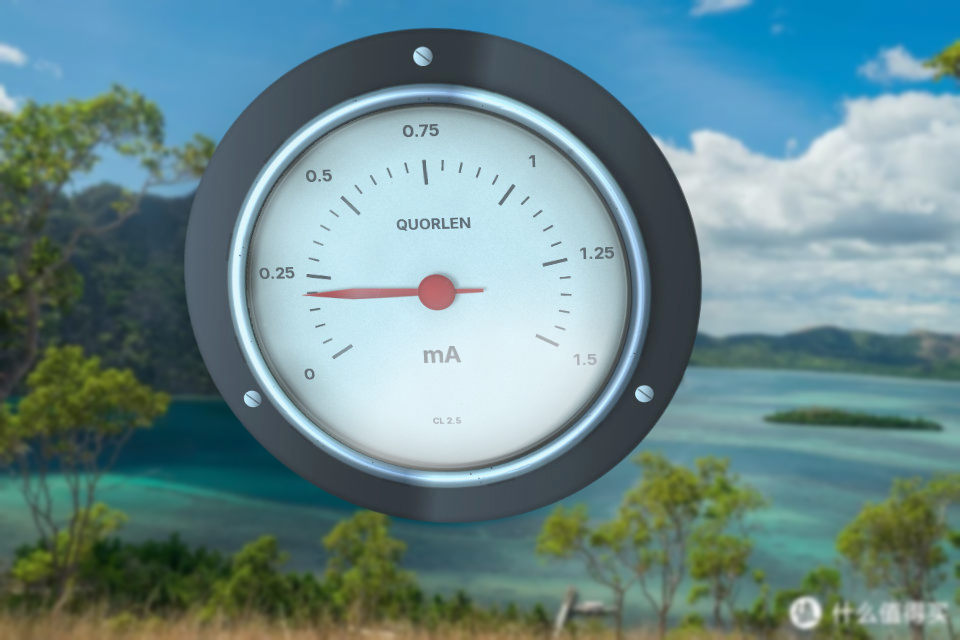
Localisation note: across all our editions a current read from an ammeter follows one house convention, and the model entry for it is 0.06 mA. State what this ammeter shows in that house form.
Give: 0.2 mA
